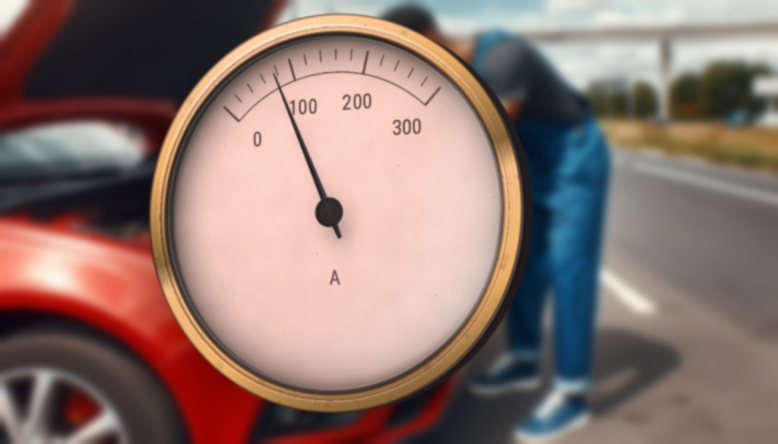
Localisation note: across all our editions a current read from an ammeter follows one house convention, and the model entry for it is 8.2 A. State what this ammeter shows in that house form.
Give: 80 A
